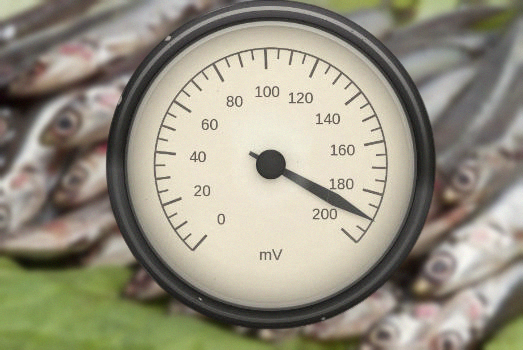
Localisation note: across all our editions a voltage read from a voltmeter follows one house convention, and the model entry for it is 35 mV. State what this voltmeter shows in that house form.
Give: 190 mV
